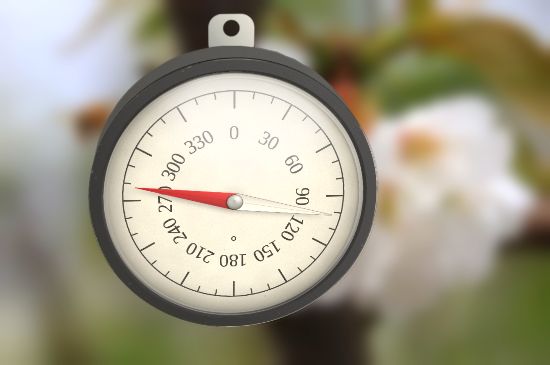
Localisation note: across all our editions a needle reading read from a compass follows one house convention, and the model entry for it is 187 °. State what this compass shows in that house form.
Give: 280 °
